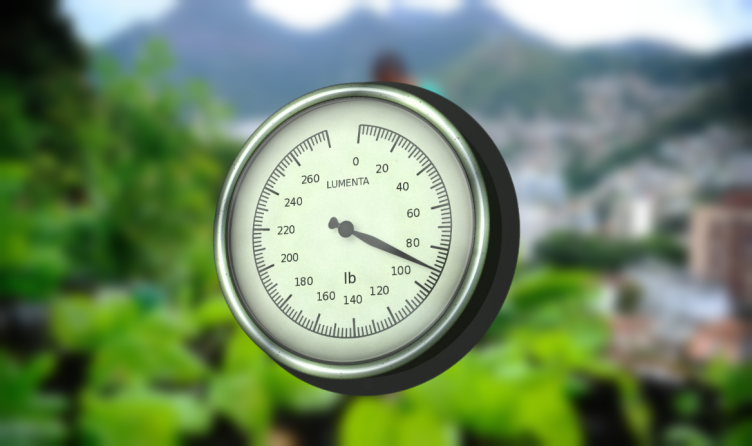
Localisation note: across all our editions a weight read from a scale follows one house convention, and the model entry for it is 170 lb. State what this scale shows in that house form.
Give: 90 lb
